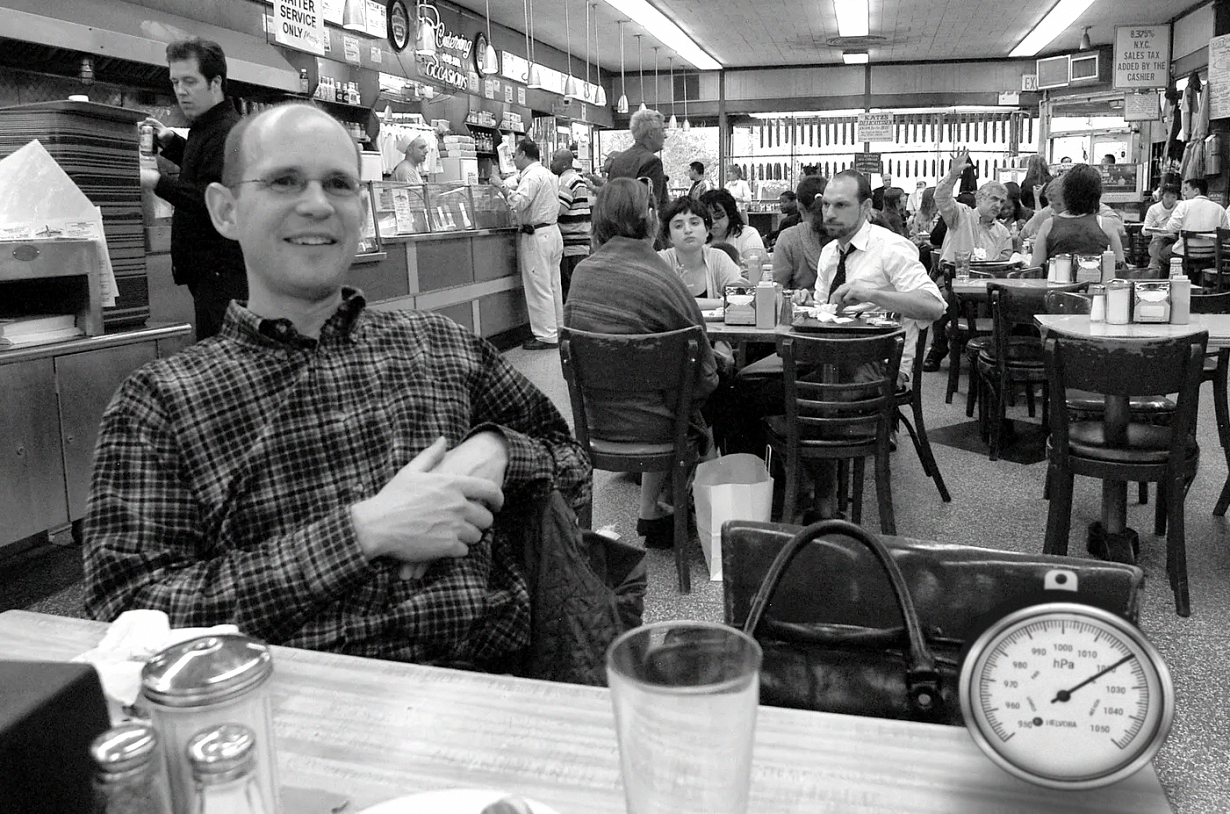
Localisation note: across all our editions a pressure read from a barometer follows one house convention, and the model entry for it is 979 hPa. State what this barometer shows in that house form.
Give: 1020 hPa
